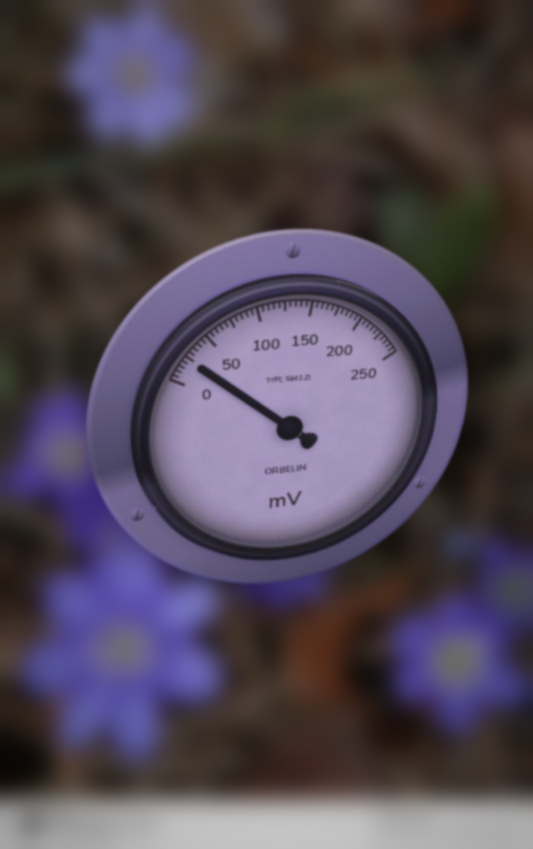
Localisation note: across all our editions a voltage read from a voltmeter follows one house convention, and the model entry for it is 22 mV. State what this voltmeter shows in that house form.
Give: 25 mV
